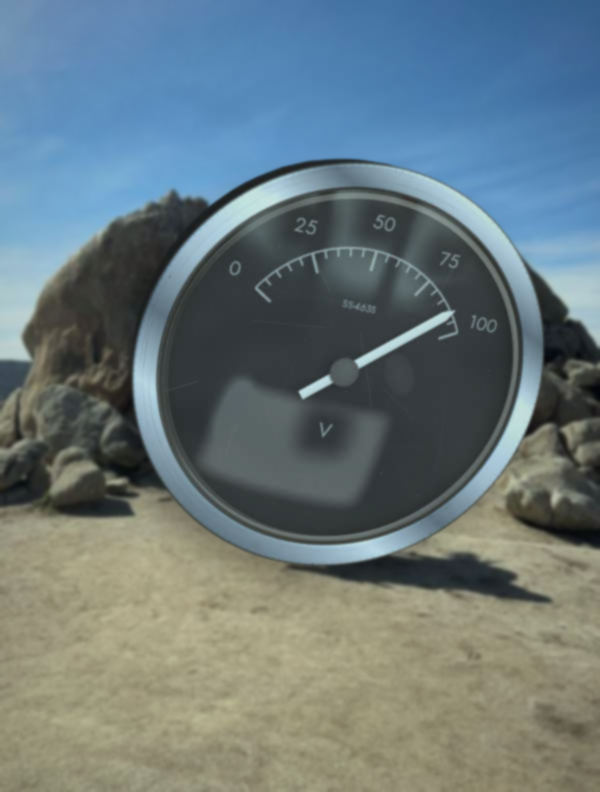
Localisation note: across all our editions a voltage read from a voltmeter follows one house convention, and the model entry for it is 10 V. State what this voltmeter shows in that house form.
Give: 90 V
